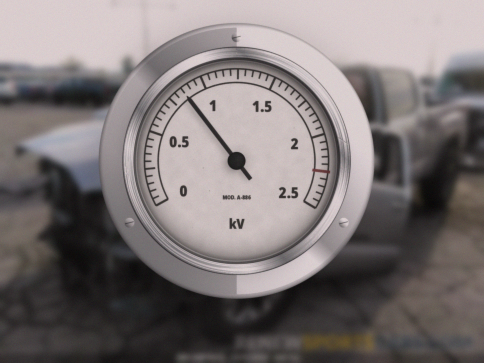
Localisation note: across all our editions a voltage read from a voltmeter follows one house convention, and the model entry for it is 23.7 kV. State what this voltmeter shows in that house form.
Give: 0.85 kV
